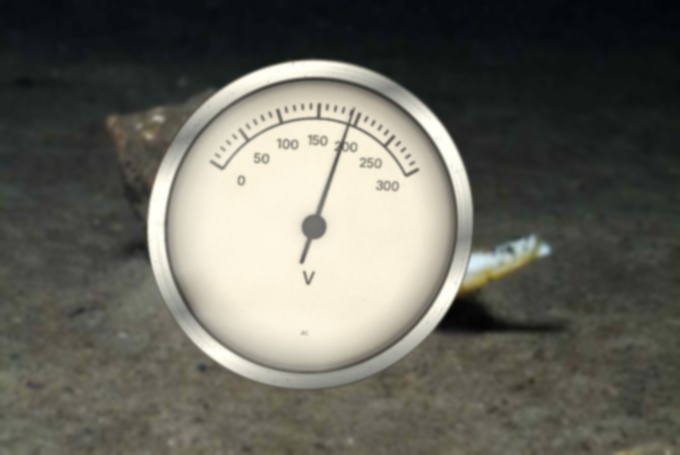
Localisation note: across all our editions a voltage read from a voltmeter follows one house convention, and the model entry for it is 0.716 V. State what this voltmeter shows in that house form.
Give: 190 V
